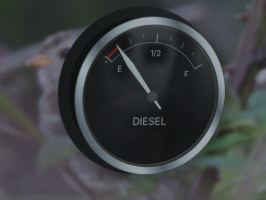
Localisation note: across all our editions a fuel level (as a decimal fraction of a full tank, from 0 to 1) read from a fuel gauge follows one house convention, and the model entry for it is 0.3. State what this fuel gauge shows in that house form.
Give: 0.125
